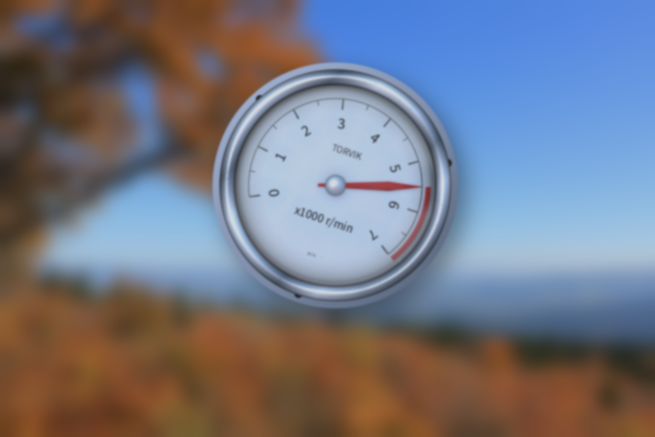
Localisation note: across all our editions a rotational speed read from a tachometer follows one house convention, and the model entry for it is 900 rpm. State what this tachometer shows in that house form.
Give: 5500 rpm
